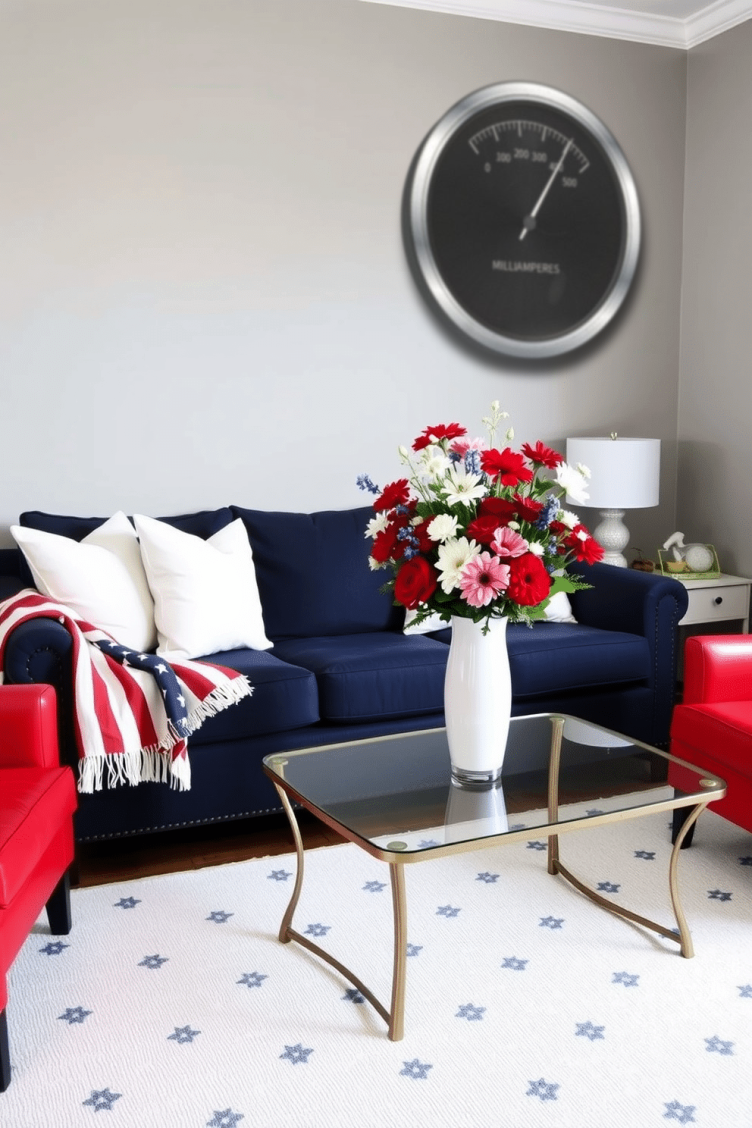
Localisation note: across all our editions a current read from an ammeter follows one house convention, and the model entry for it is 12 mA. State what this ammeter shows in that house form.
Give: 400 mA
